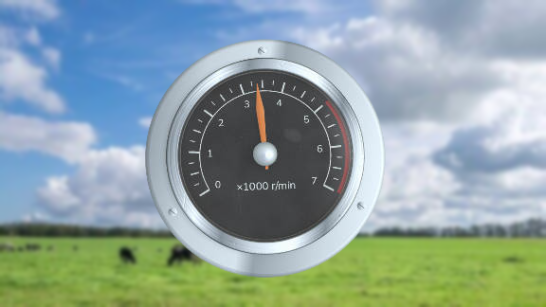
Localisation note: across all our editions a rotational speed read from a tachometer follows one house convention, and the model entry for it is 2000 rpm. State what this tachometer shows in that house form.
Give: 3375 rpm
